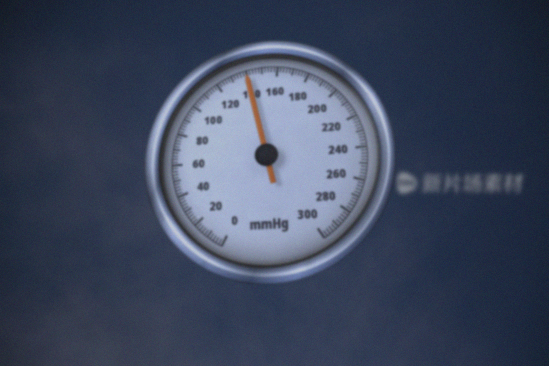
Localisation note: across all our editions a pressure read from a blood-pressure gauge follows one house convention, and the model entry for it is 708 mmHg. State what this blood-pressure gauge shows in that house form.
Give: 140 mmHg
